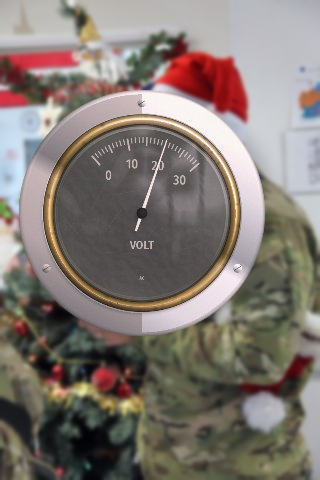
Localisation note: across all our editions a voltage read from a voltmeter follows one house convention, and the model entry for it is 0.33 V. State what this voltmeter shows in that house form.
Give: 20 V
